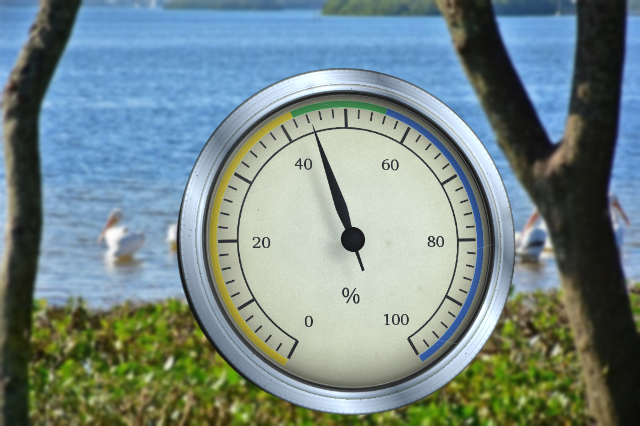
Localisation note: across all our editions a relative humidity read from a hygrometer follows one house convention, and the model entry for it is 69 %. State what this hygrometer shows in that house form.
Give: 44 %
